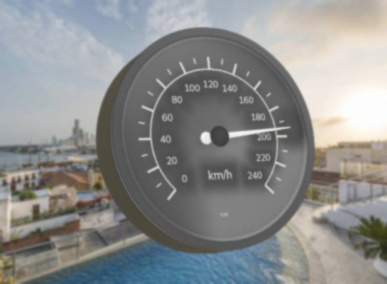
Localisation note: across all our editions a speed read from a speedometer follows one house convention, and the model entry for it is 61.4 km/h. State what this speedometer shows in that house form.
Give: 195 km/h
